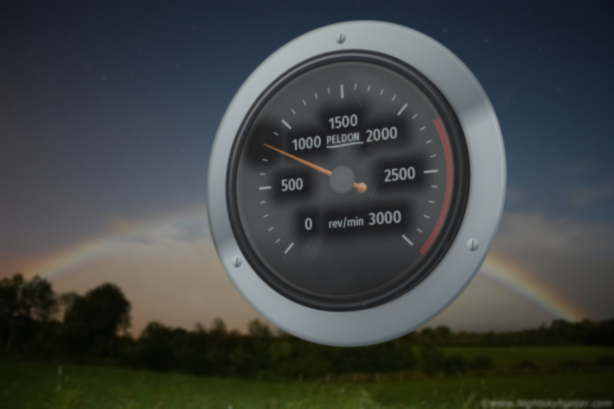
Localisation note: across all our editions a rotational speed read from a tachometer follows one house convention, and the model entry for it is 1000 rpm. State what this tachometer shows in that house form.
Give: 800 rpm
